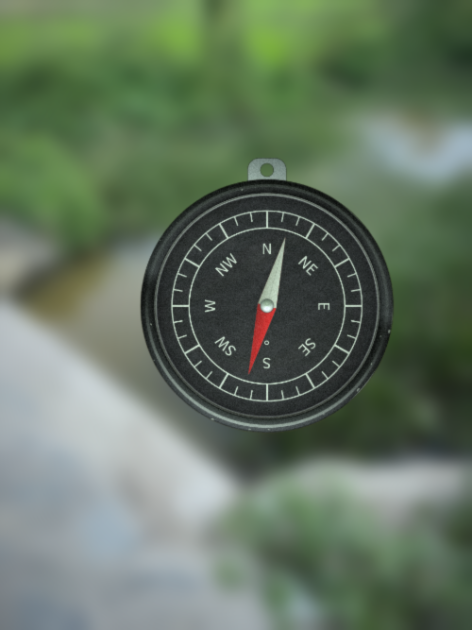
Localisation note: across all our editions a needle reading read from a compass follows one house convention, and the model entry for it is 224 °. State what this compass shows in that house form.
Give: 195 °
